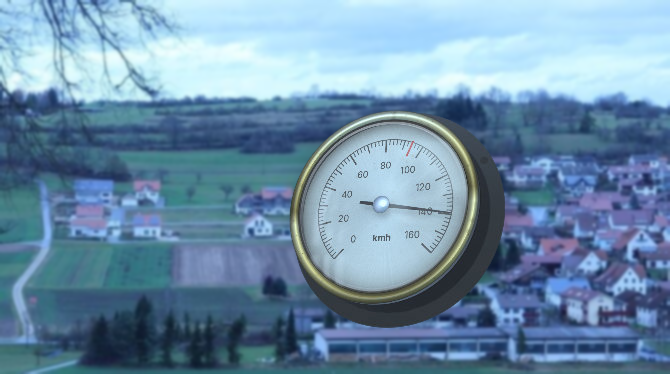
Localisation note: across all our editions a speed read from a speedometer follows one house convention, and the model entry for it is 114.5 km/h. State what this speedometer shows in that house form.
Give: 140 km/h
